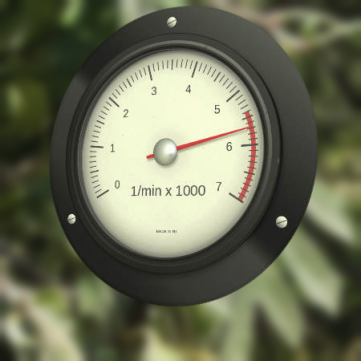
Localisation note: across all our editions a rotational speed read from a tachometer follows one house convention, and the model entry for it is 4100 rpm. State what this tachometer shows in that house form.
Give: 5700 rpm
